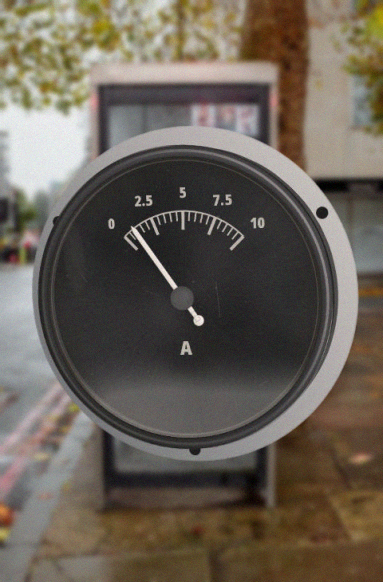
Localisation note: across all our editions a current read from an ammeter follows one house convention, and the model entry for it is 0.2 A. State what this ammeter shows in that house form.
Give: 1 A
